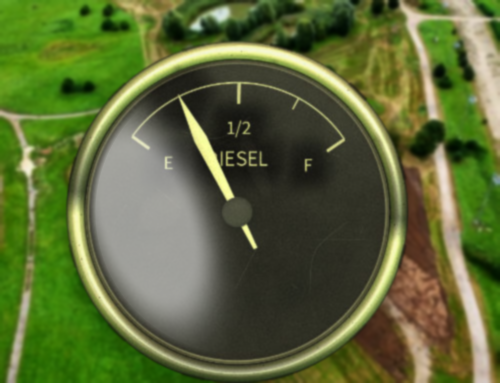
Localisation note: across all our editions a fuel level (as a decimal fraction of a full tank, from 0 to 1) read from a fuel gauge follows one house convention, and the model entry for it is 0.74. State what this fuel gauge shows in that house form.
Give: 0.25
